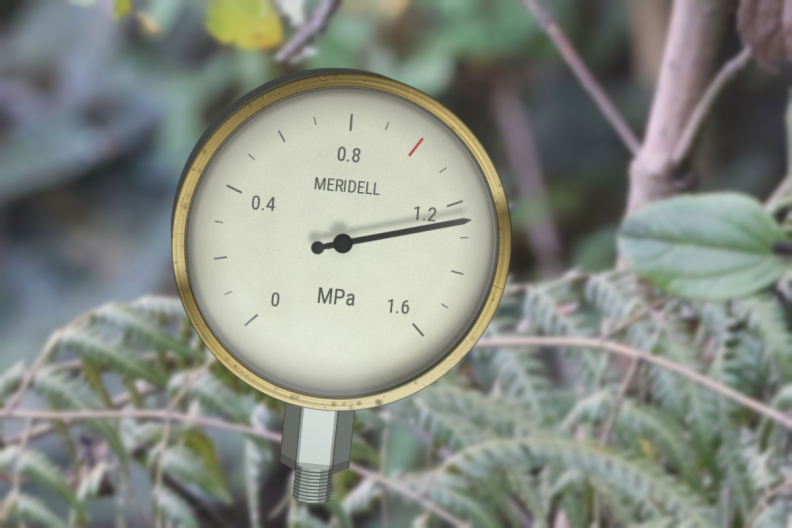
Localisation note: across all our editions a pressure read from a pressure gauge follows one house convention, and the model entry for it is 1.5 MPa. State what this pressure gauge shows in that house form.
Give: 1.25 MPa
